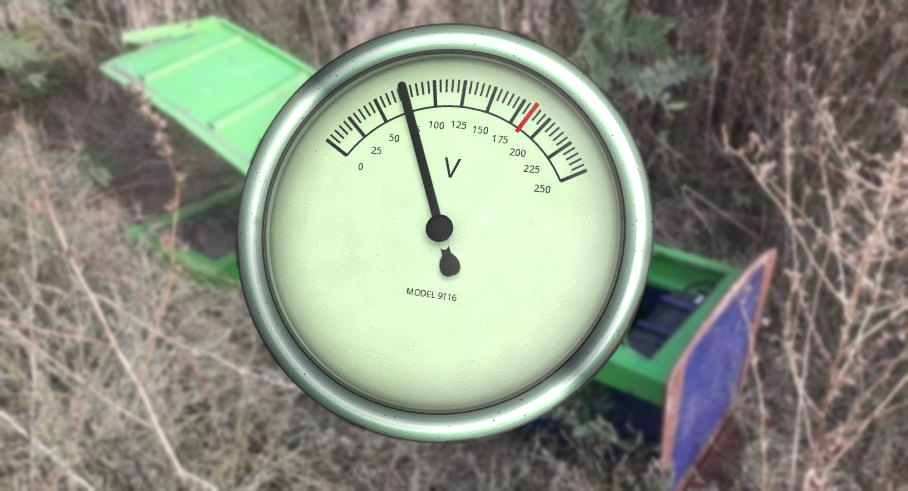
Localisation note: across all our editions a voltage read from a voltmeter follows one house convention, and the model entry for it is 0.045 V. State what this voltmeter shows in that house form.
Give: 75 V
